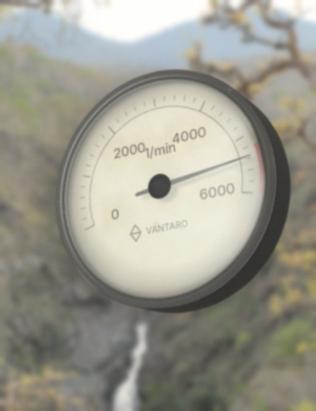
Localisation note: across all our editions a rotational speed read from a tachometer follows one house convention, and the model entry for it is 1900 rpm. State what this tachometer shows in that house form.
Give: 5400 rpm
